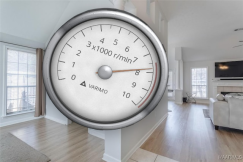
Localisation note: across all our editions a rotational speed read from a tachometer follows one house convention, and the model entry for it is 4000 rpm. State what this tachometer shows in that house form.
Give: 7750 rpm
